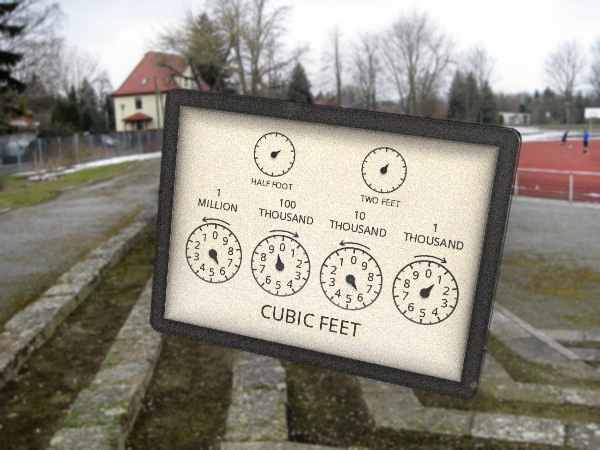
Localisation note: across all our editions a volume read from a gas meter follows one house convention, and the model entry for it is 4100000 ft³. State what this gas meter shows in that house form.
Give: 596100 ft³
